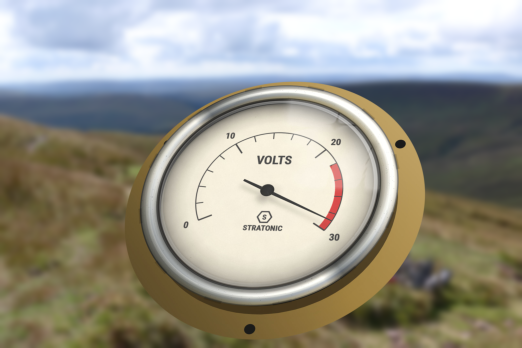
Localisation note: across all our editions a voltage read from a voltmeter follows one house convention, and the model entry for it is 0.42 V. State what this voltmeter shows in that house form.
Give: 29 V
